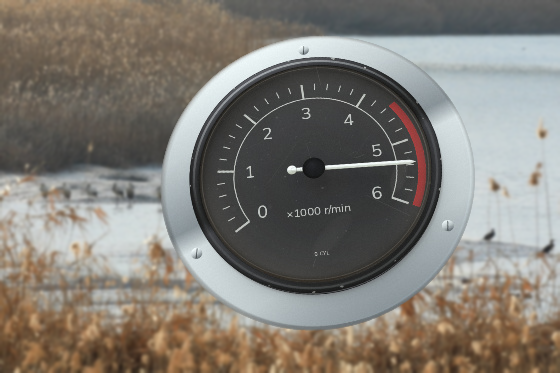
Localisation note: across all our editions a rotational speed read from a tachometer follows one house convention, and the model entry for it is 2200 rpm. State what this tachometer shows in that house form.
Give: 5400 rpm
